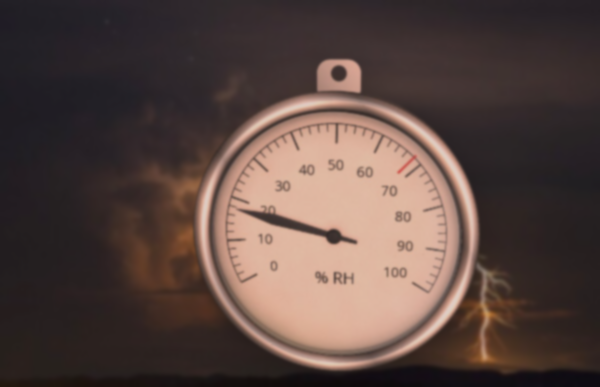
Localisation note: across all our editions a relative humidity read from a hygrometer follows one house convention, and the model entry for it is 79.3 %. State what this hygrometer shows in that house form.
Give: 18 %
